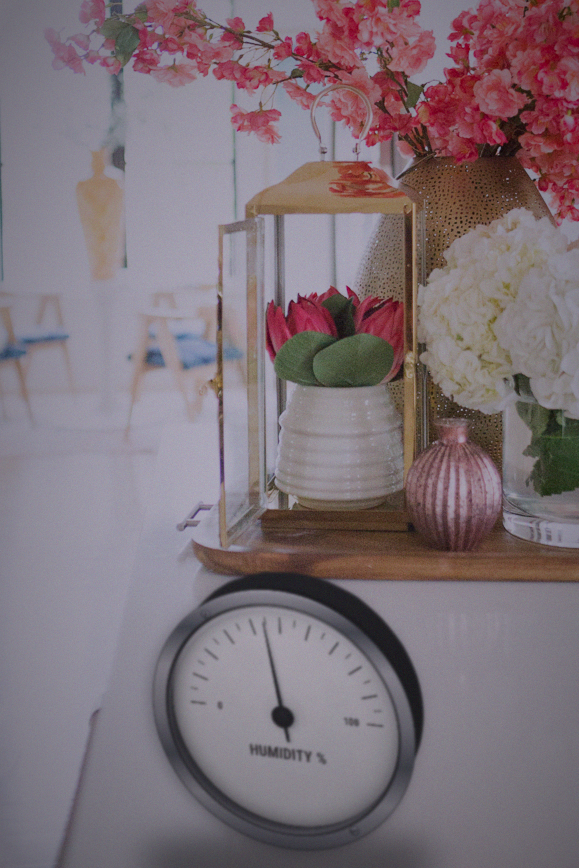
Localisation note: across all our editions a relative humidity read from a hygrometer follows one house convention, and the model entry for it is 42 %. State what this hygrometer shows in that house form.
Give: 45 %
